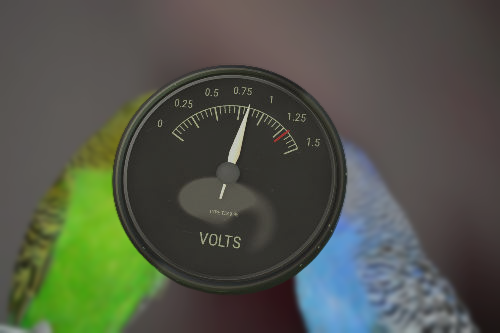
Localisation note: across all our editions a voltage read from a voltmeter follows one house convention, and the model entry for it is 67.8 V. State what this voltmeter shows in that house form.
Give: 0.85 V
